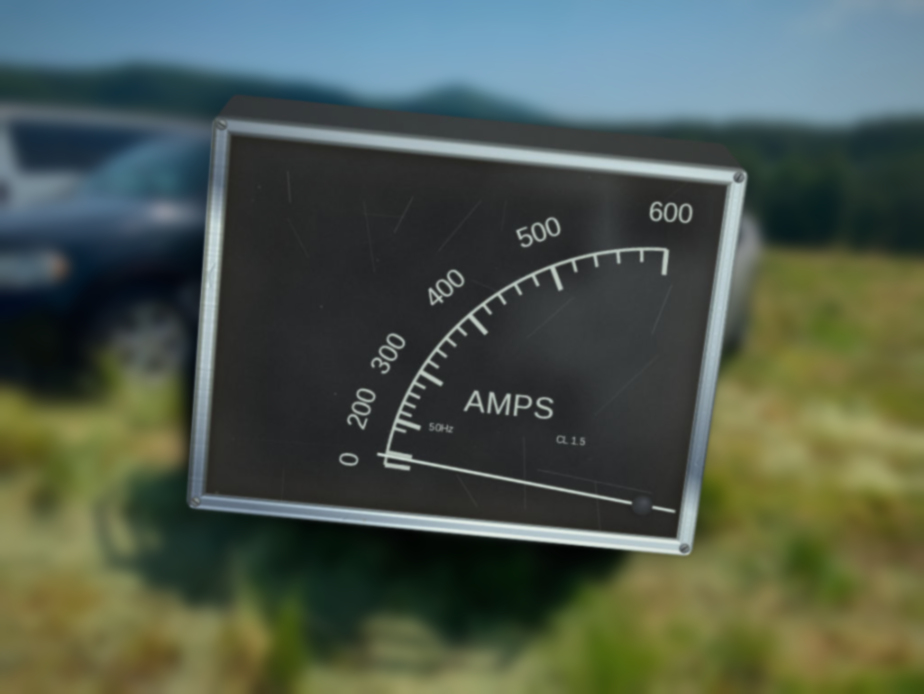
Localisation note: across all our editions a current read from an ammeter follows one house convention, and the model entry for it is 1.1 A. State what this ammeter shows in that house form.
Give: 100 A
